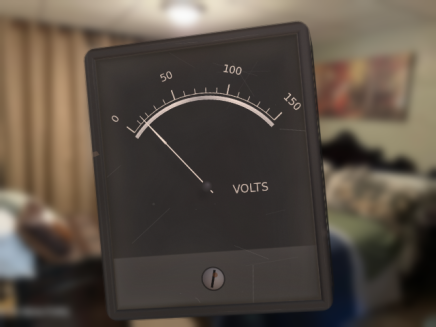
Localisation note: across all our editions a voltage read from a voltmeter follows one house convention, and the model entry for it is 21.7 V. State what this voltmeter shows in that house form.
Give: 15 V
